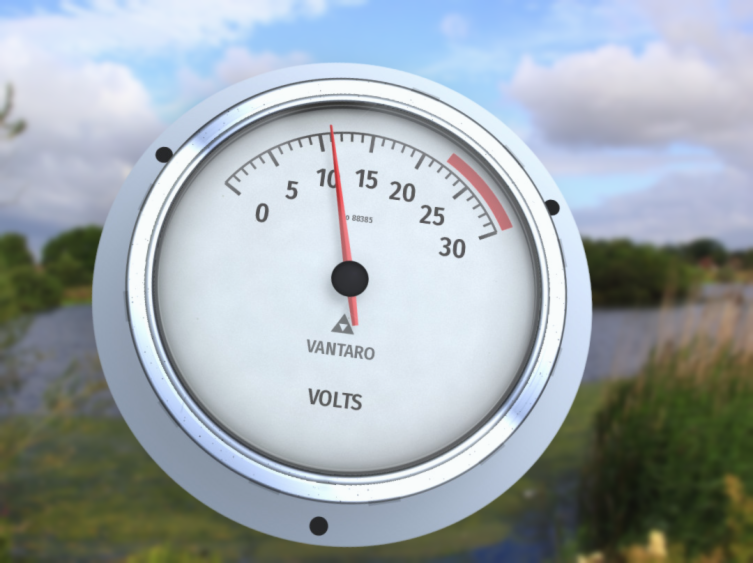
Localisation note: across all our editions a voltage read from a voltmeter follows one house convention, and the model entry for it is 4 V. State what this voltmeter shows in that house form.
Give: 11 V
